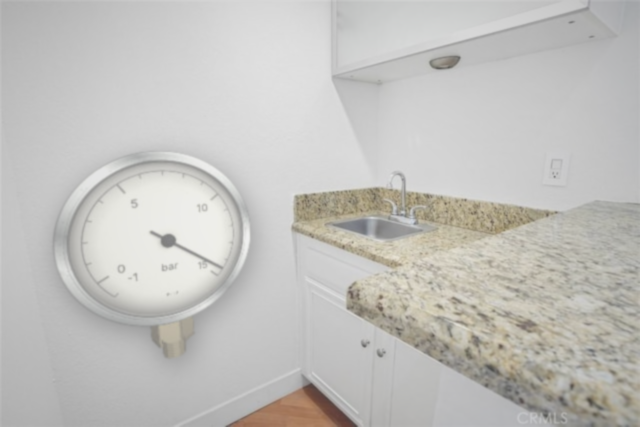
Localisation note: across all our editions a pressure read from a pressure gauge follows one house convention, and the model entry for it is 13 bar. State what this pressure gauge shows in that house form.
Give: 14.5 bar
